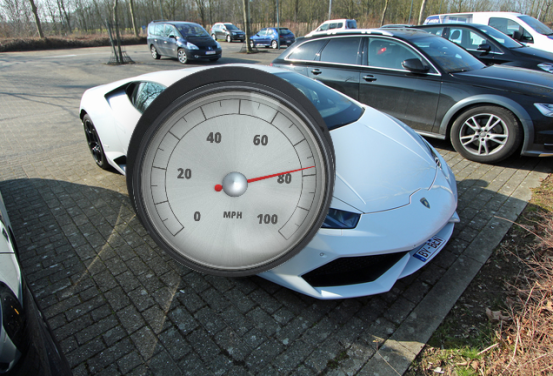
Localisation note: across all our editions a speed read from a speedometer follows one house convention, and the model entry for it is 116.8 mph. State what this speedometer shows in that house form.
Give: 77.5 mph
